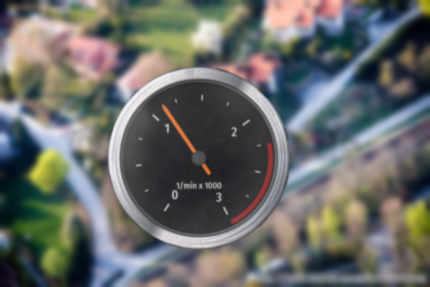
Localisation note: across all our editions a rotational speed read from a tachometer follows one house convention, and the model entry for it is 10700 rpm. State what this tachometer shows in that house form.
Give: 1125 rpm
